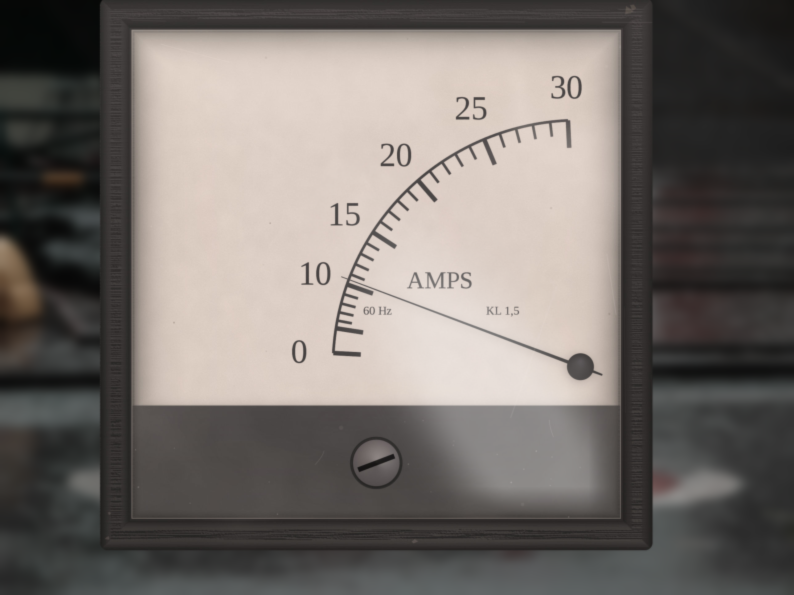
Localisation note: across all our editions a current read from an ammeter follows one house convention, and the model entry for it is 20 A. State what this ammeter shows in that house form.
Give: 10.5 A
